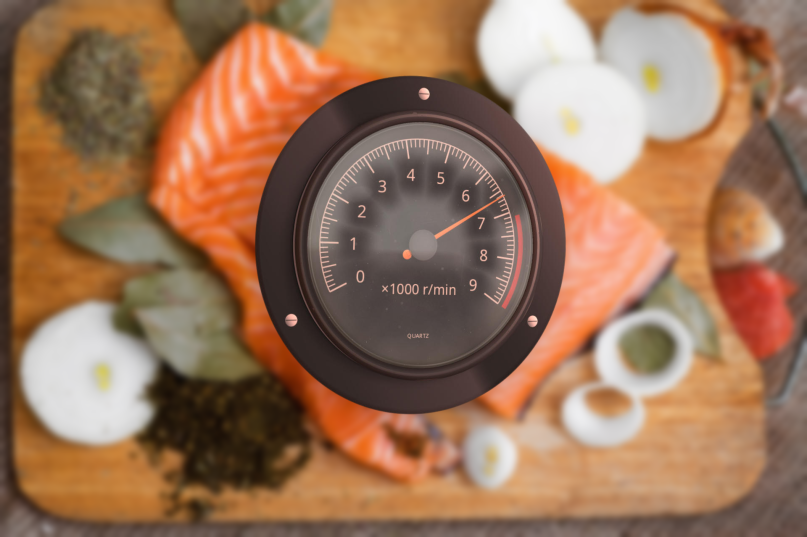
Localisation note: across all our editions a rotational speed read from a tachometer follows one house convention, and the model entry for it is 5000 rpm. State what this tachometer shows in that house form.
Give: 6600 rpm
